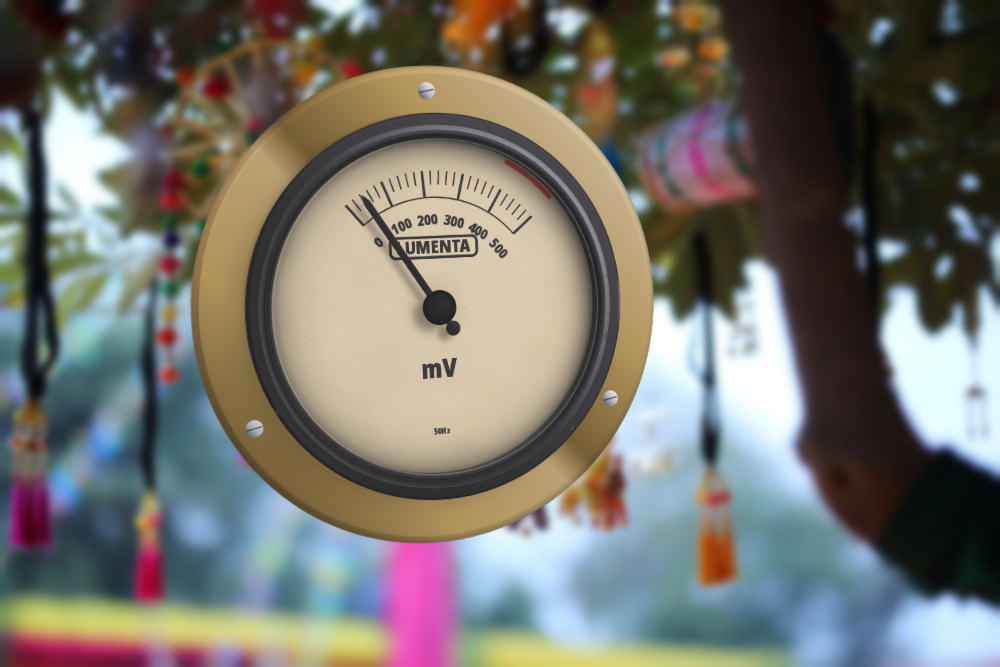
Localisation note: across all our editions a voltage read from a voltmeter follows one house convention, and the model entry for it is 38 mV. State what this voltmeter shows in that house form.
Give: 40 mV
